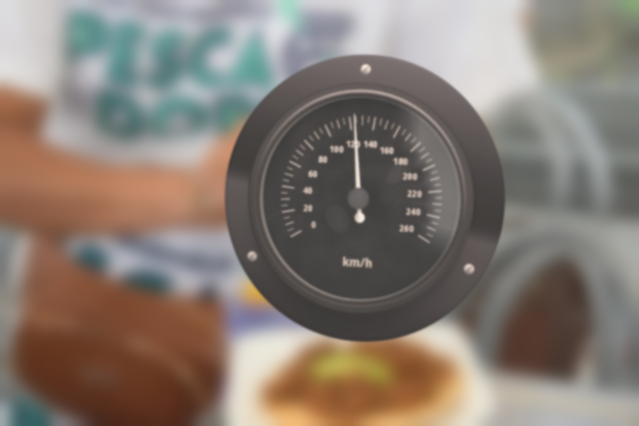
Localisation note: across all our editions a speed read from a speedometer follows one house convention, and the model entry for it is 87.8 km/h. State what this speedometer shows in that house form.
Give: 125 km/h
